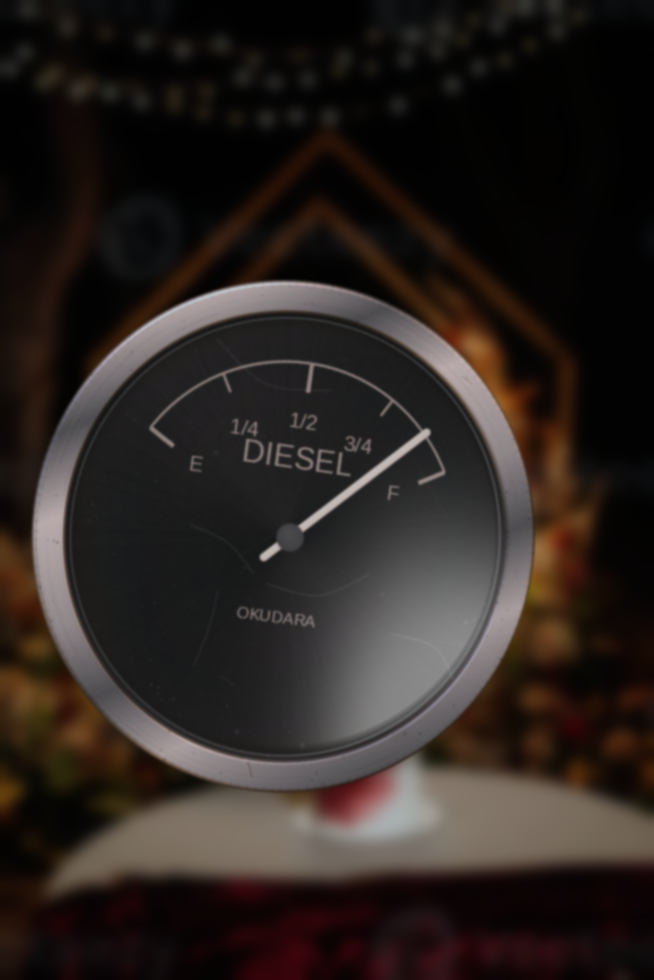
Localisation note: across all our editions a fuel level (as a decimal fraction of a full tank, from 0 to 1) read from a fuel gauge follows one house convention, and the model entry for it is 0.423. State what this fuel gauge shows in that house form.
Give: 0.875
